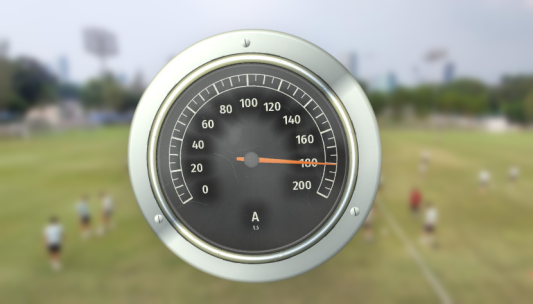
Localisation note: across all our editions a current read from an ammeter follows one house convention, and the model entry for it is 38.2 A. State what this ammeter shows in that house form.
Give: 180 A
